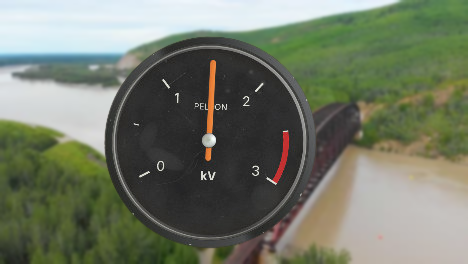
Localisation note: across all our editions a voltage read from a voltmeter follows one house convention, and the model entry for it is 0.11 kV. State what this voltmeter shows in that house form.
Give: 1.5 kV
